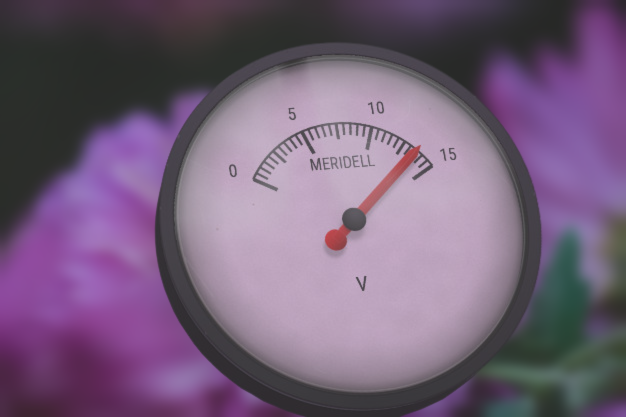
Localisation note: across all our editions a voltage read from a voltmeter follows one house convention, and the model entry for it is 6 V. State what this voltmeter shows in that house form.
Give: 13.5 V
